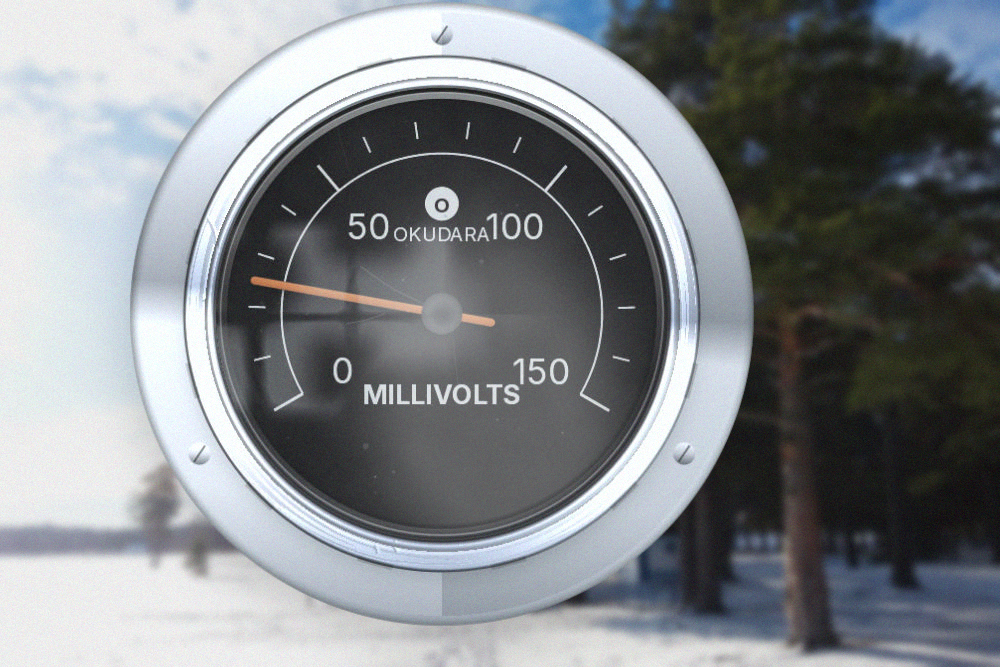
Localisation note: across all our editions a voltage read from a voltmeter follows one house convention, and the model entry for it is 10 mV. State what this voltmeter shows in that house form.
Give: 25 mV
